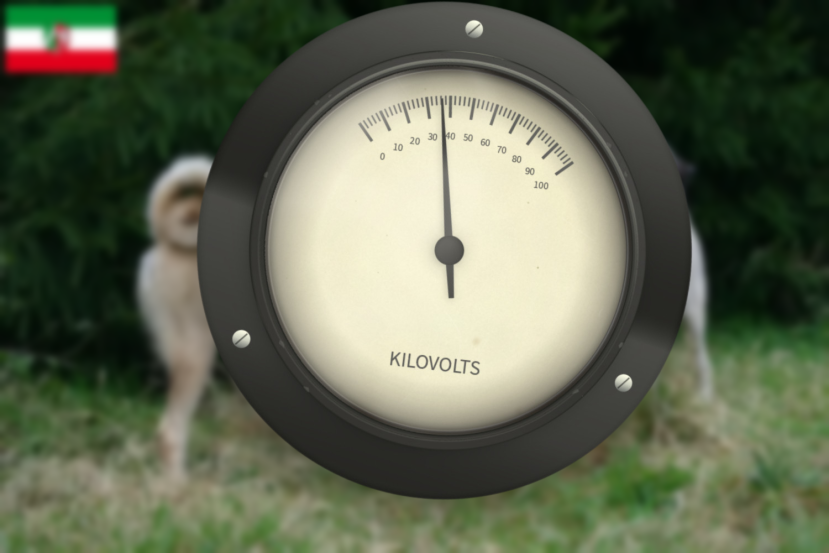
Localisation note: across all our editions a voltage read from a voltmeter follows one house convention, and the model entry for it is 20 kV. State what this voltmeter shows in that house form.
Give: 36 kV
